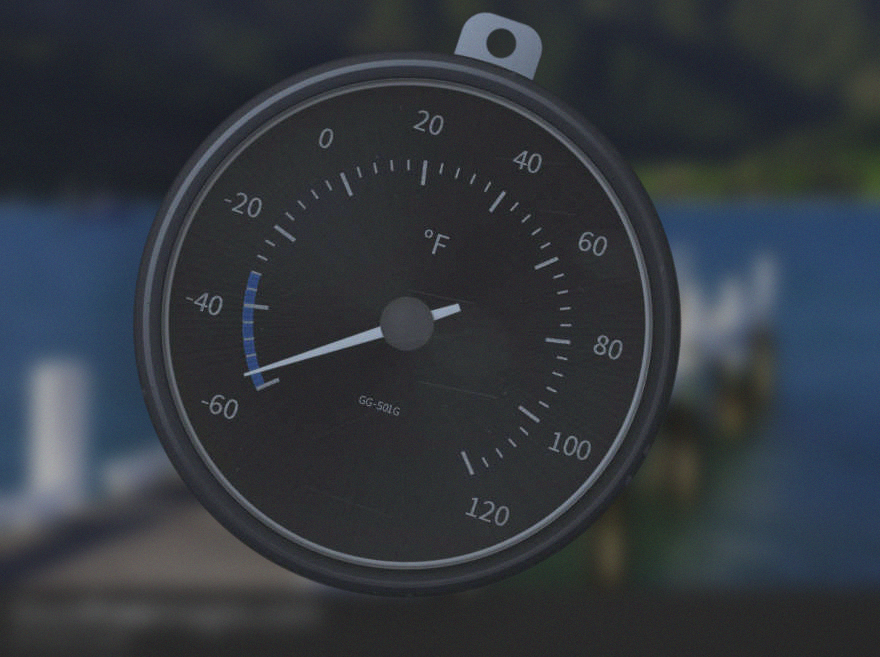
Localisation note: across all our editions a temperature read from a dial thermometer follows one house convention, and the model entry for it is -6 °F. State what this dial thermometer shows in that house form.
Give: -56 °F
